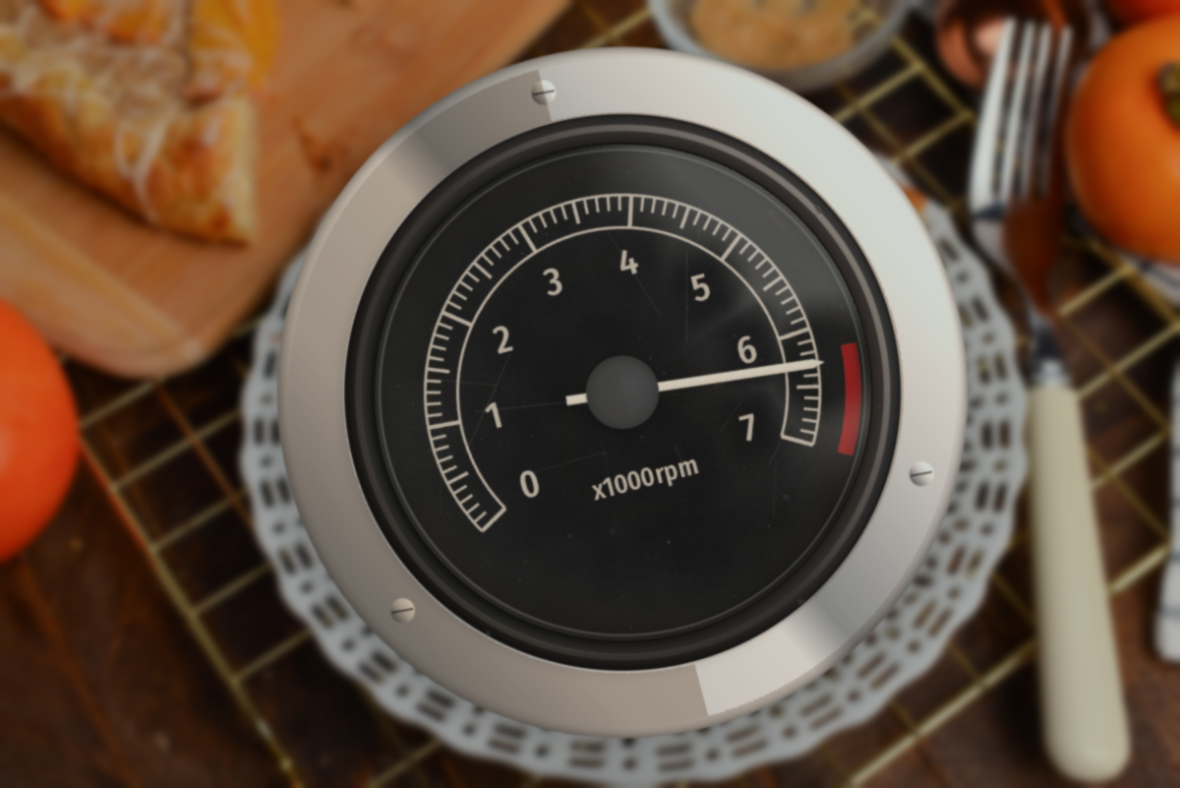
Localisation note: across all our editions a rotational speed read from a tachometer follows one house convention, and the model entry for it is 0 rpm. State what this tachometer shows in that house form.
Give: 6300 rpm
